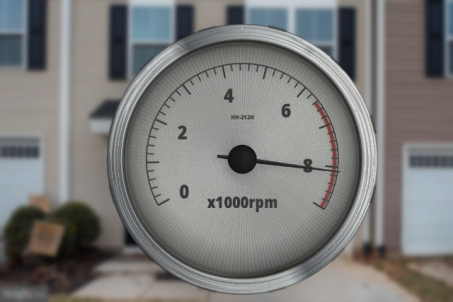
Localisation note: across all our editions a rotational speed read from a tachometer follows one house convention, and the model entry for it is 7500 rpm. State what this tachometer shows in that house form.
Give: 8100 rpm
